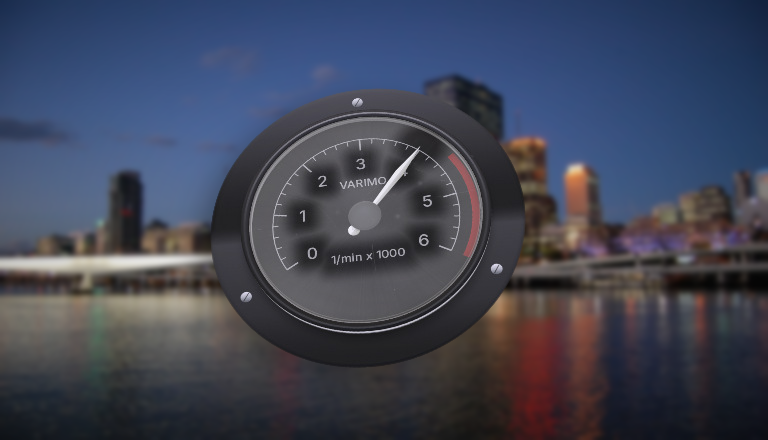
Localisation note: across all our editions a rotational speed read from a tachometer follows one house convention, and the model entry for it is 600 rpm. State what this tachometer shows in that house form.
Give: 4000 rpm
